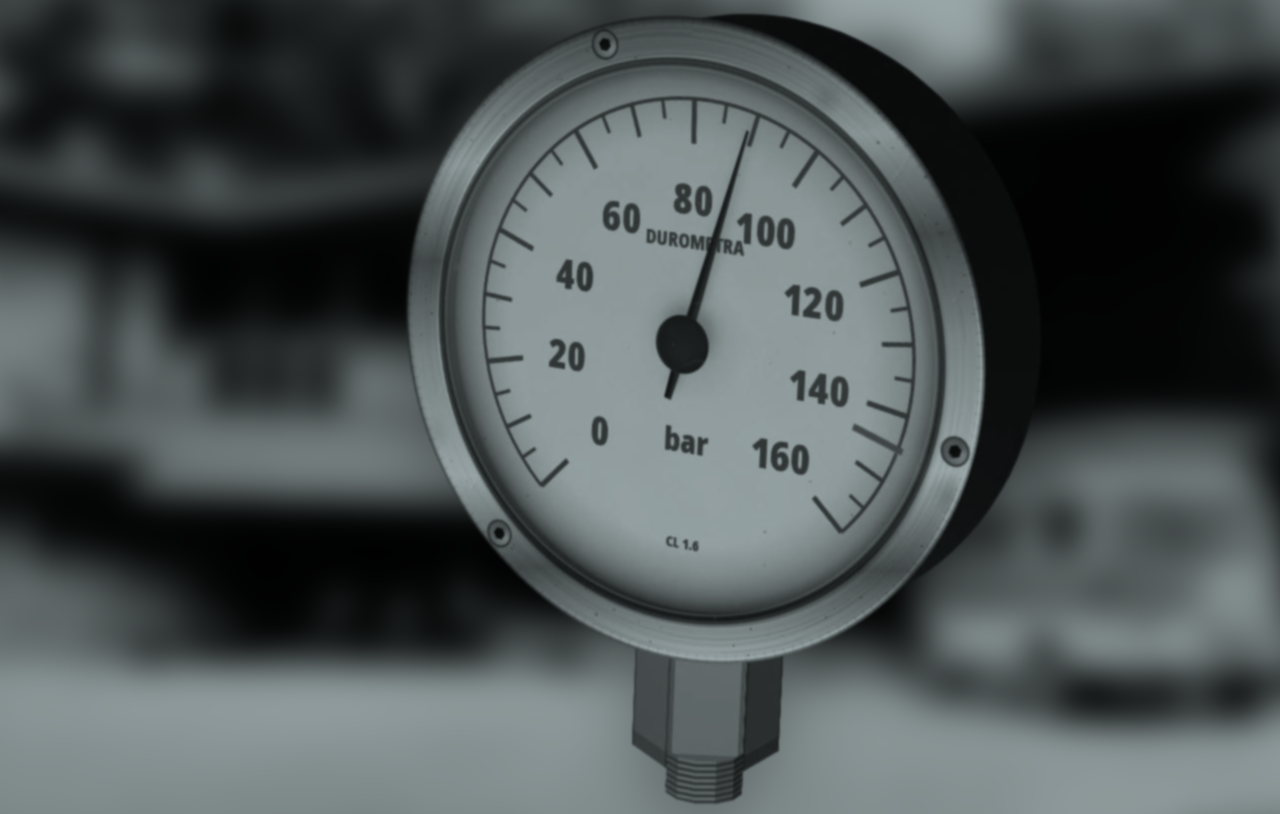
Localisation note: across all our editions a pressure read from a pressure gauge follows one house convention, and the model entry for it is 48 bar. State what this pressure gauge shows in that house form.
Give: 90 bar
